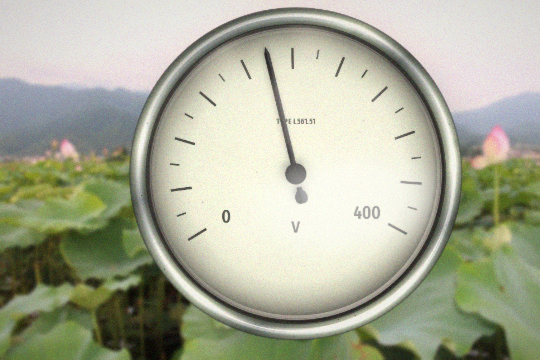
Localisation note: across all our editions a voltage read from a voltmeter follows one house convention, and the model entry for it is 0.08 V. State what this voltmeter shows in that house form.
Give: 180 V
